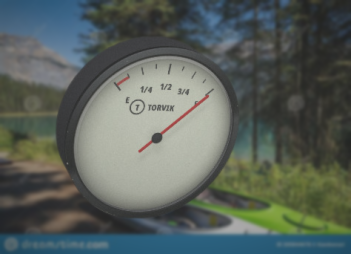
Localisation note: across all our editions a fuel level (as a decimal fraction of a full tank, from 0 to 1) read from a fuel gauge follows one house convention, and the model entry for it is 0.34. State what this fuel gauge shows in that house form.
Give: 1
